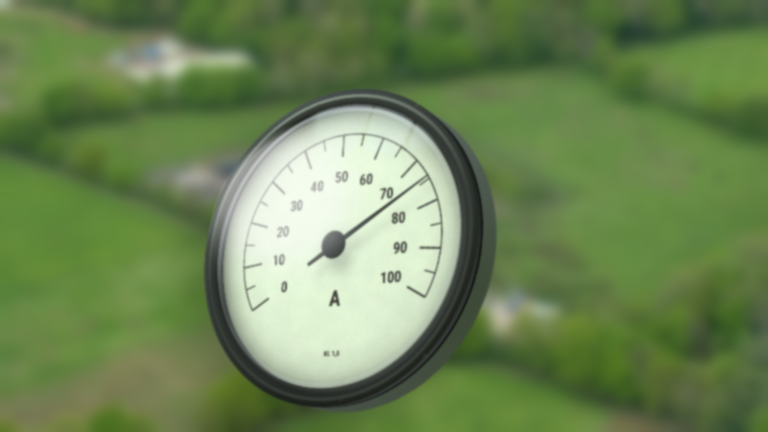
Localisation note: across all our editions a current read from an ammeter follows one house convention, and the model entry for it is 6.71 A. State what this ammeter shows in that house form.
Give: 75 A
